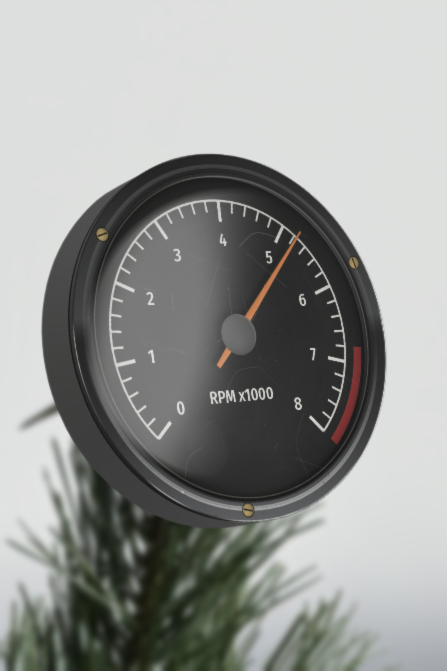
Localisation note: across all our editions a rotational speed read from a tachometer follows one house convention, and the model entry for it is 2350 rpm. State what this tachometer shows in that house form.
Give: 5200 rpm
